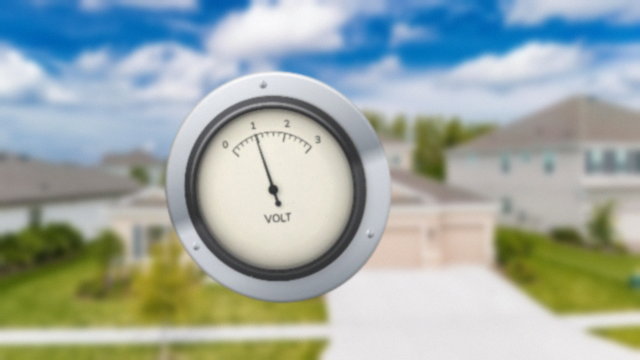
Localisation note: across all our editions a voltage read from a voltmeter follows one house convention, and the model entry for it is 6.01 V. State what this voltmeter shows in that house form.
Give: 1 V
